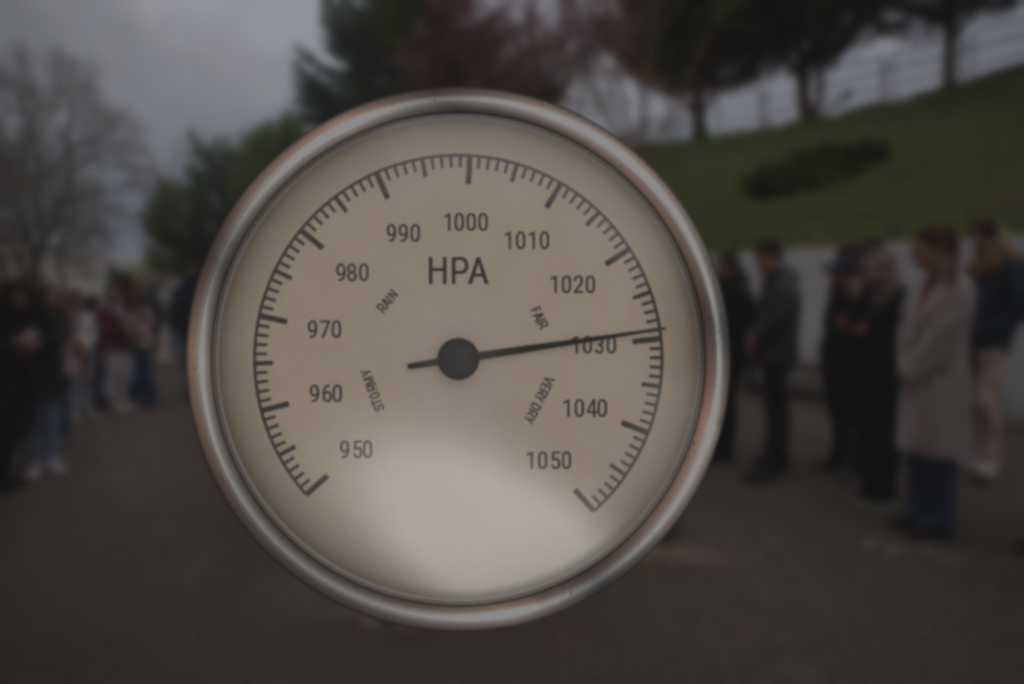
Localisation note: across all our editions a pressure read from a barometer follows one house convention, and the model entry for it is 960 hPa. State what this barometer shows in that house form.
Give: 1029 hPa
